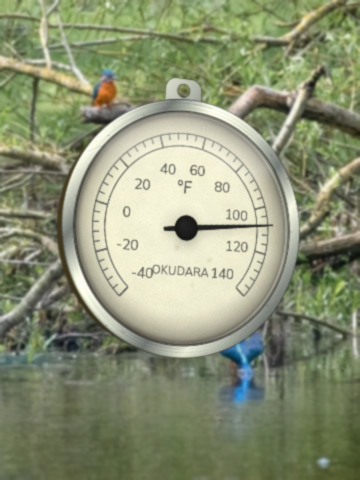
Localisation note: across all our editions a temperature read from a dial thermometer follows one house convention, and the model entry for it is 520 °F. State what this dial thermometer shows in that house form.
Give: 108 °F
